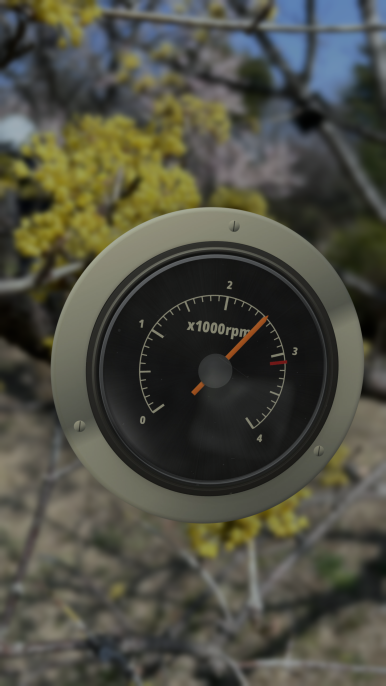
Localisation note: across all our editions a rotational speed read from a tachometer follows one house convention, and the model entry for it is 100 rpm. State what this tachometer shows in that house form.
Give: 2500 rpm
